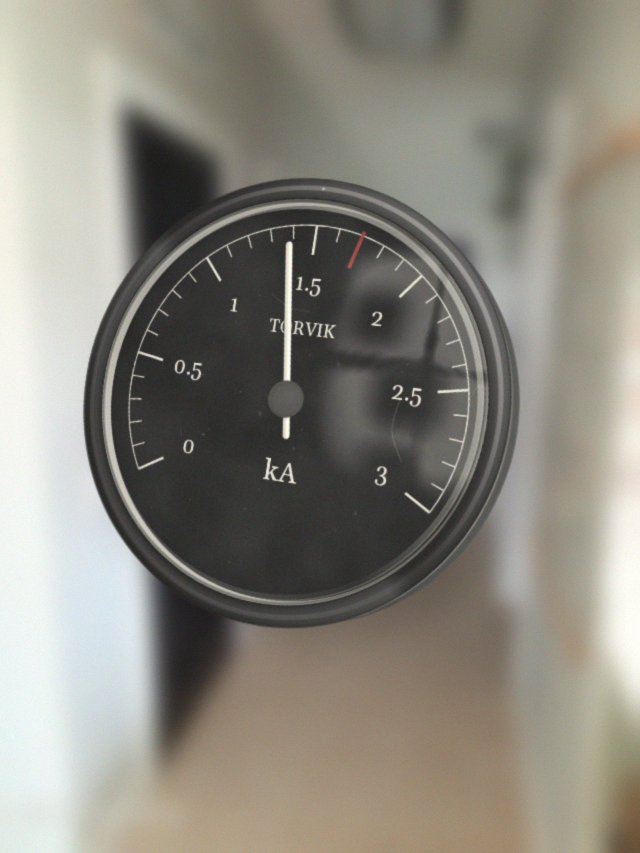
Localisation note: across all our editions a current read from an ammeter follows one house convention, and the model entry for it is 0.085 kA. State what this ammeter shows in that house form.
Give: 1.4 kA
